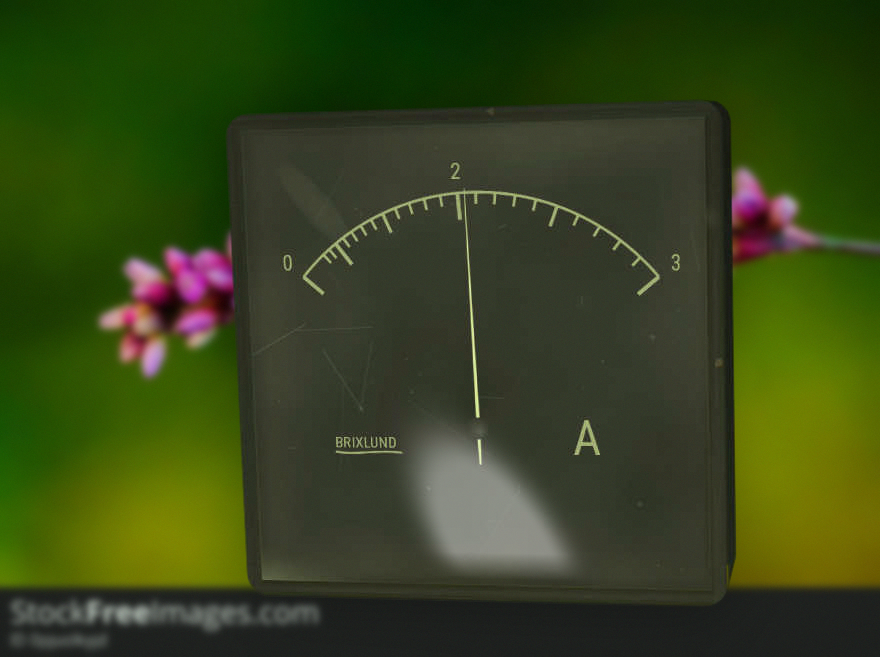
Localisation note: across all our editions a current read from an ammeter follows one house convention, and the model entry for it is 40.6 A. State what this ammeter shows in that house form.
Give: 2.05 A
